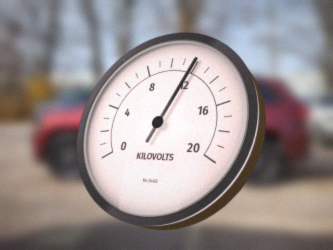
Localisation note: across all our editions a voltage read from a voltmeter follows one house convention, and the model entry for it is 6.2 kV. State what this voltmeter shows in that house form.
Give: 12 kV
